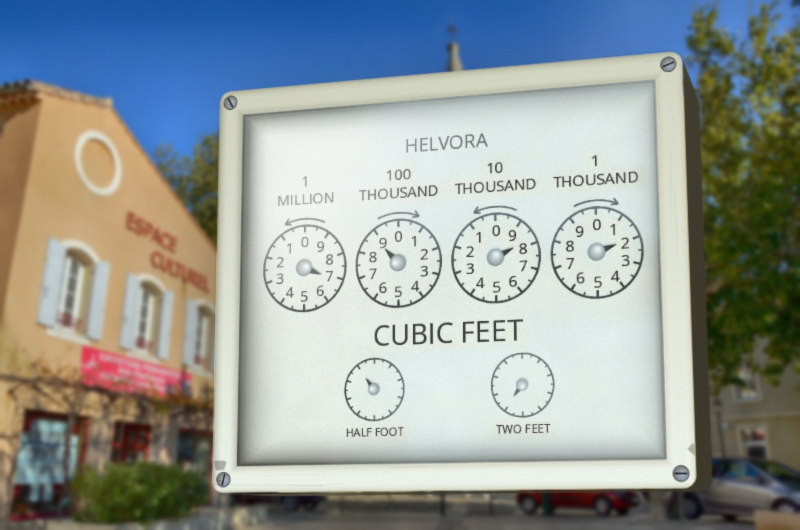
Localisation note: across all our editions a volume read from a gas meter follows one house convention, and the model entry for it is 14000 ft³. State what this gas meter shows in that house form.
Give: 688200 ft³
